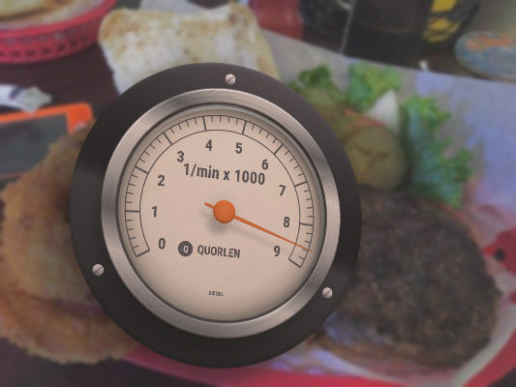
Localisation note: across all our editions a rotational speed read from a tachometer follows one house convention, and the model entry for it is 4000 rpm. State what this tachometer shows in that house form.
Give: 8600 rpm
